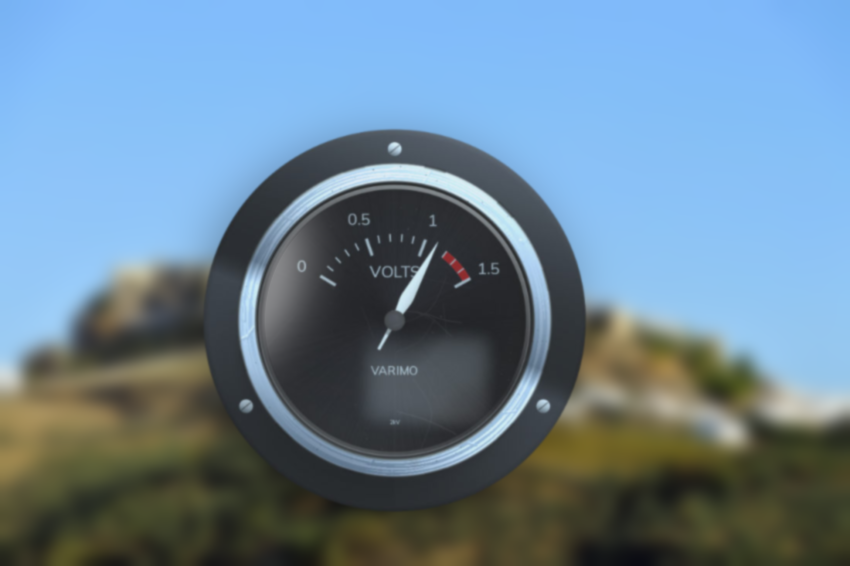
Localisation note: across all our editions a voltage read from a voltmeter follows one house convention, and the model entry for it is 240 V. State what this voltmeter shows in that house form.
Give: 1.1 V
